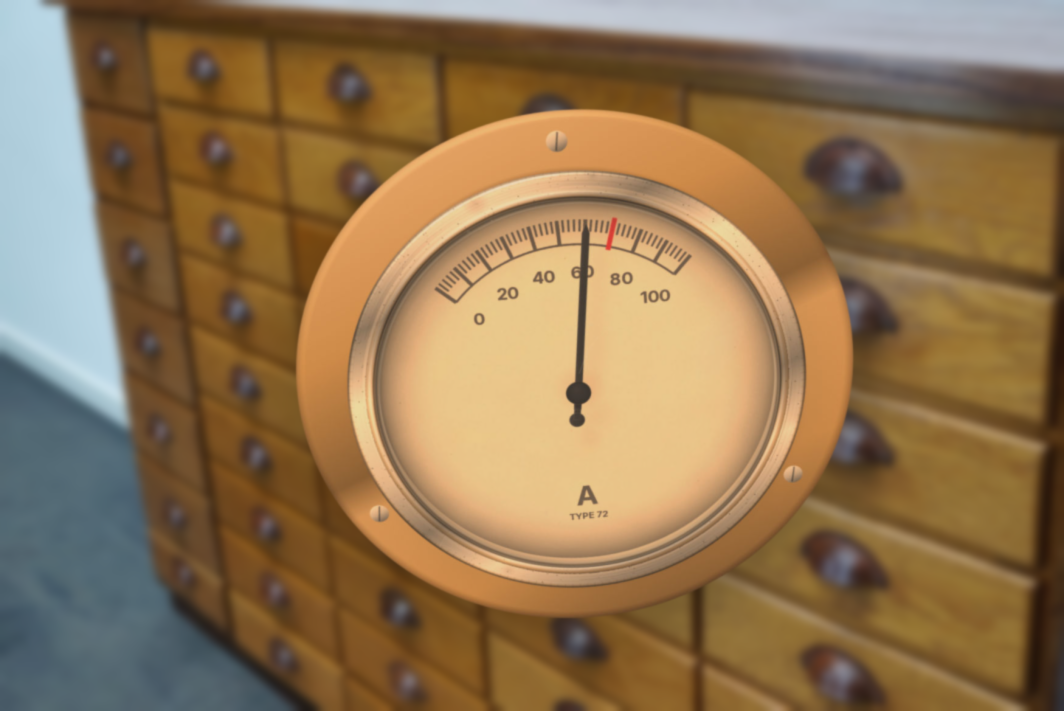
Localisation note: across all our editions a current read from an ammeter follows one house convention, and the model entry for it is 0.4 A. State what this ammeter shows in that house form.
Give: 60 A
